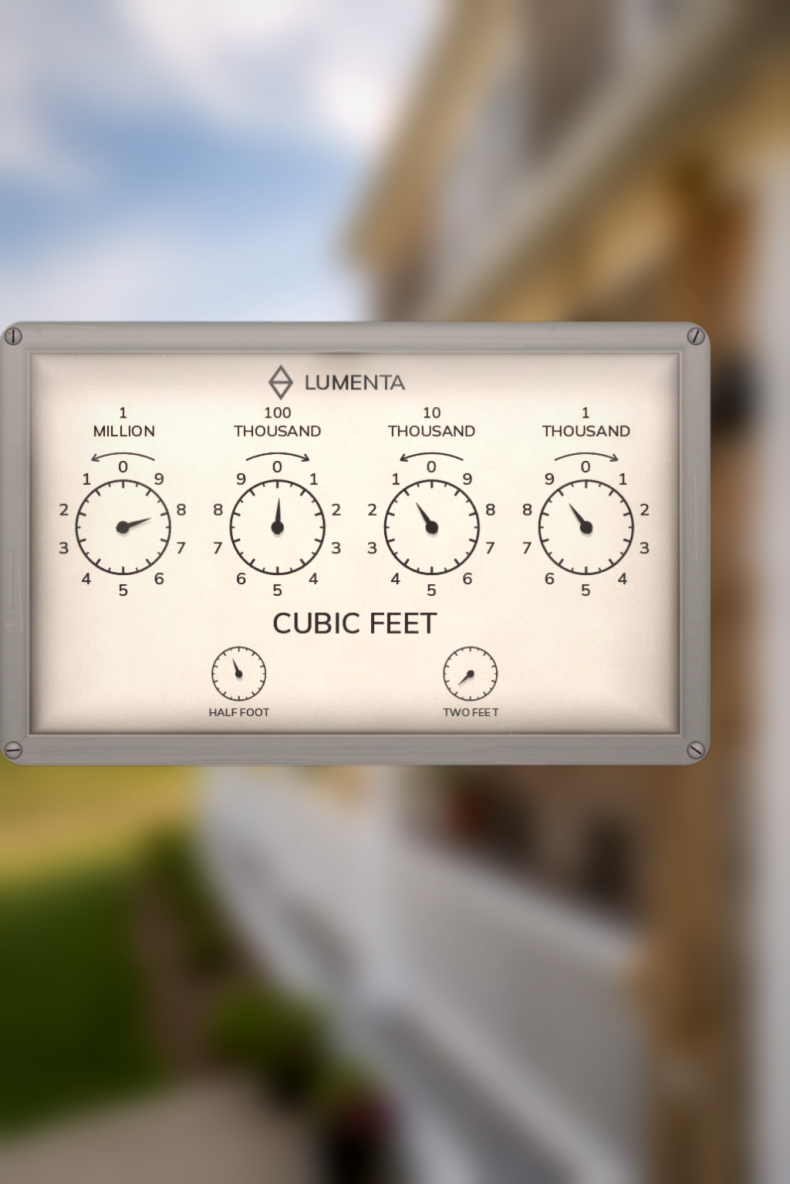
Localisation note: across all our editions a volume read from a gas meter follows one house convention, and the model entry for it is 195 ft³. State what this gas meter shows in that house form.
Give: 800900 ft³
